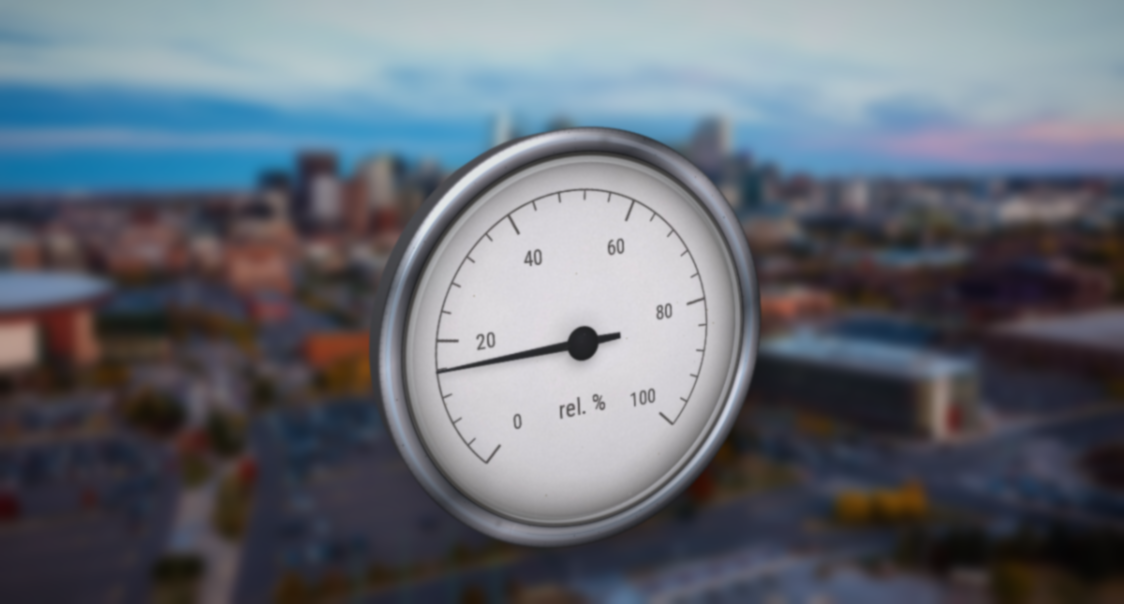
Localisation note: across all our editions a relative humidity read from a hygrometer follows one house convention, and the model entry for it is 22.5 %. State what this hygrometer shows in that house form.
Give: 16 %
